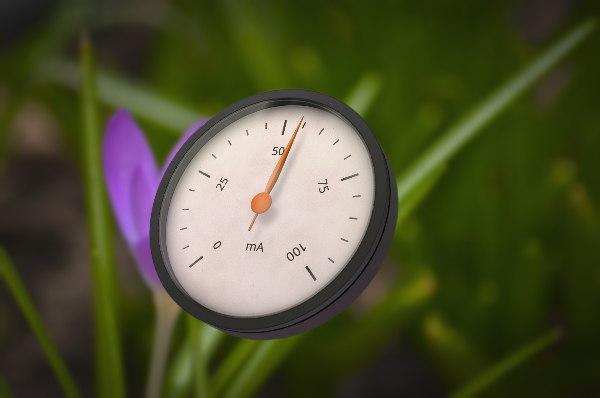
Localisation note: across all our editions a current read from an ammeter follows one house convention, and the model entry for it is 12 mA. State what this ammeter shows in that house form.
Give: 55 mA
